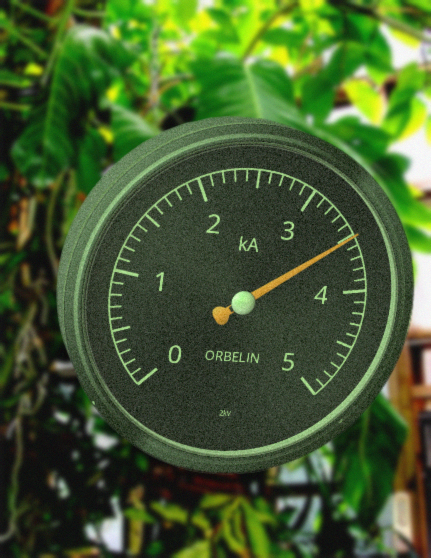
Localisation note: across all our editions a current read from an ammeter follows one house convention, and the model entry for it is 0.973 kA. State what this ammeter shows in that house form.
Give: 3.5 kA
